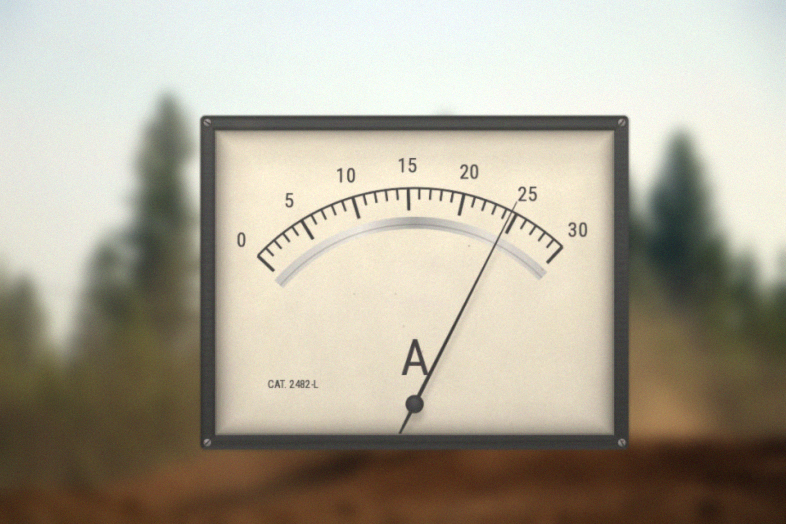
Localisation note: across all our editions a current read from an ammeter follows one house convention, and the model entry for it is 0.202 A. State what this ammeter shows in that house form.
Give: 24.5 A
